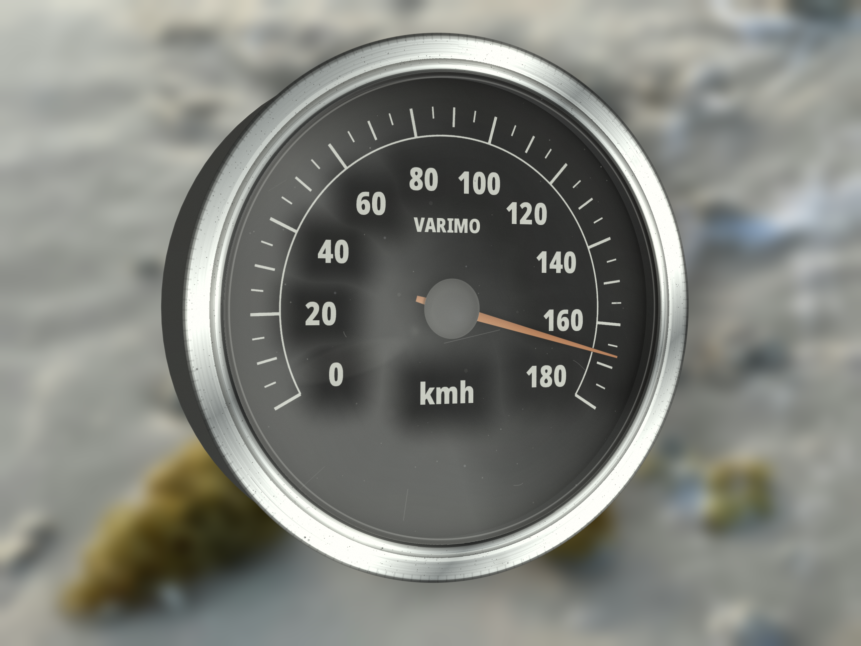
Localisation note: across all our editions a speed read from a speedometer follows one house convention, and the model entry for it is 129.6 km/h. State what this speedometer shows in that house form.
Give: 167.5 km/h
